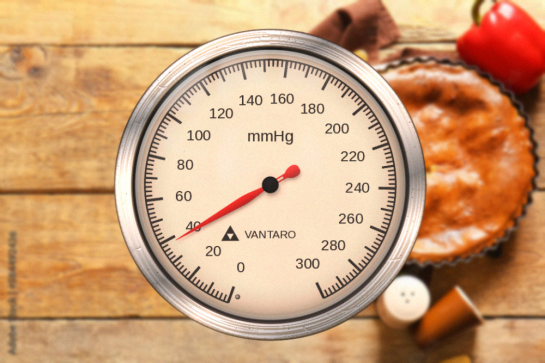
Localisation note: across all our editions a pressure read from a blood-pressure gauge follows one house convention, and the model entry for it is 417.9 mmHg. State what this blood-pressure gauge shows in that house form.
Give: 38 mmHg
